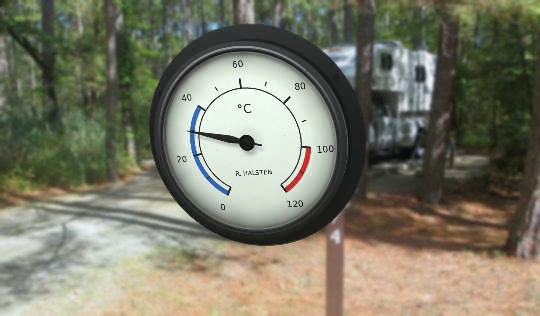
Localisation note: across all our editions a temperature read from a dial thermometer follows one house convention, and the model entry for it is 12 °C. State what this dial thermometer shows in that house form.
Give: 30 °C
